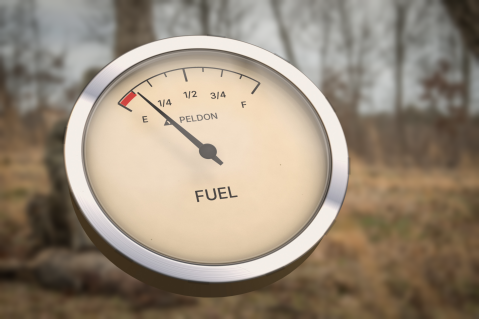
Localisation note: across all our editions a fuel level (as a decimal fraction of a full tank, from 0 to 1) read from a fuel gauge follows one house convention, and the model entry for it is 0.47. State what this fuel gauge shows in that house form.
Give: 0.125
